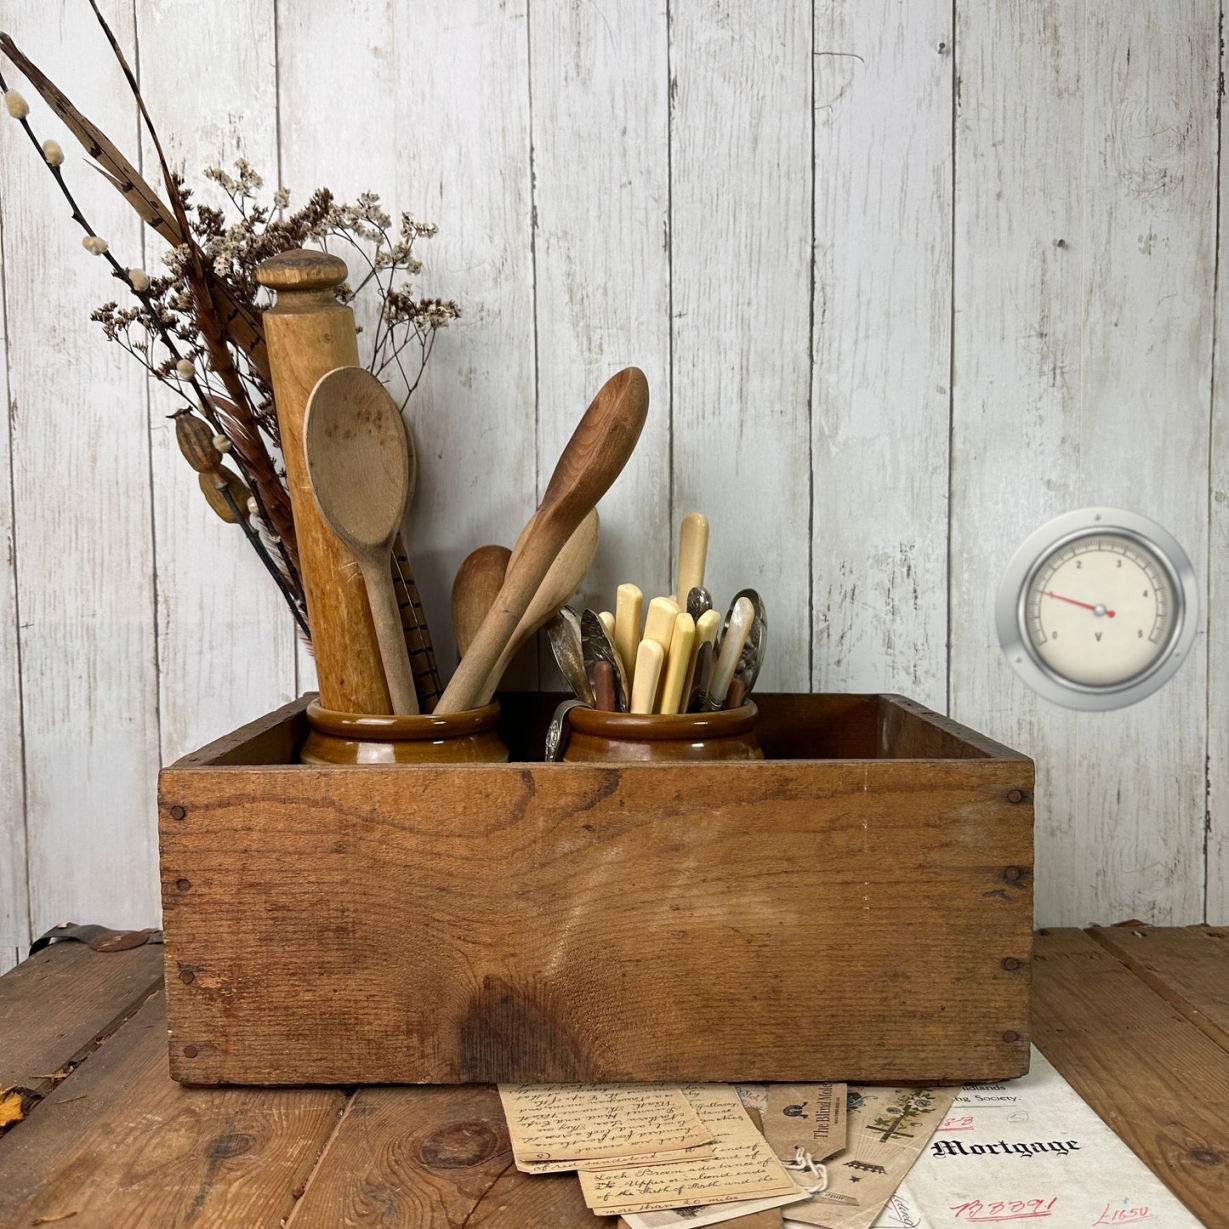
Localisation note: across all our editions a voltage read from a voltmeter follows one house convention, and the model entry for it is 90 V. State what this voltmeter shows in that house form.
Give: 1 V
